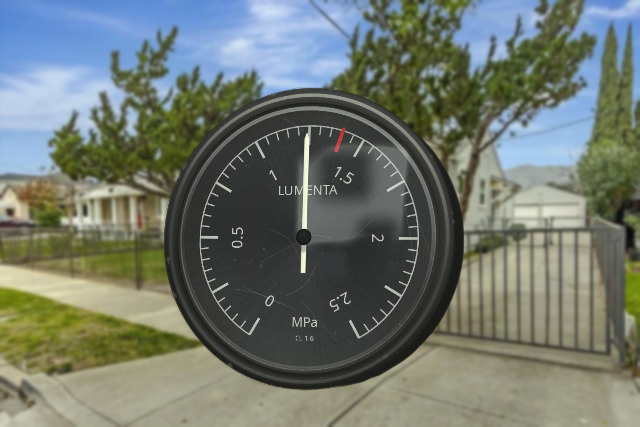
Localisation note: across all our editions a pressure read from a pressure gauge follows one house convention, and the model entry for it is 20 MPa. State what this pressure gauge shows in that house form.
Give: 1.25 MPa
